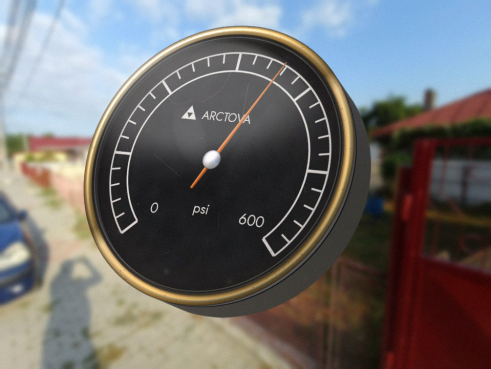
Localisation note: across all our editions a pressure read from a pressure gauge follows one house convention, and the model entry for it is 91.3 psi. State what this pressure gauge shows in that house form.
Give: 360 psi
